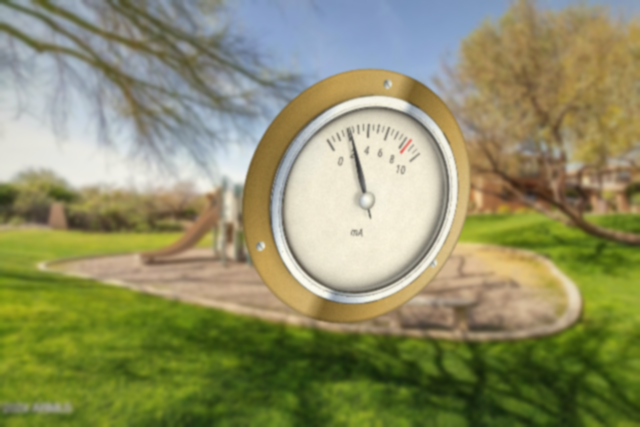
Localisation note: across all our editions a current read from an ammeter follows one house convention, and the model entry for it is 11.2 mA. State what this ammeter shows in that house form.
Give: 2 mA
